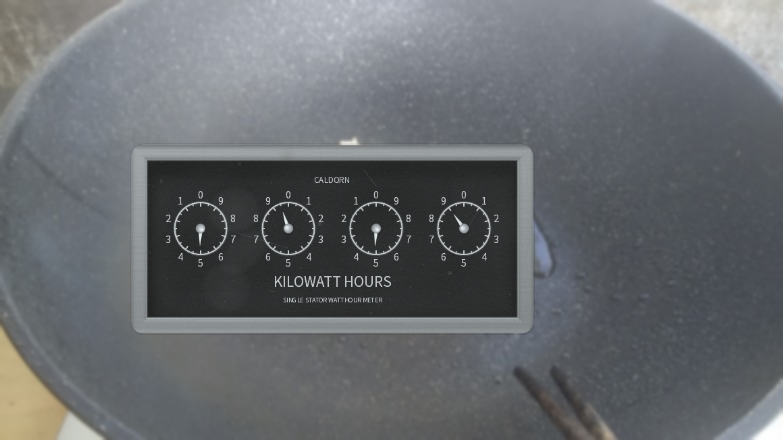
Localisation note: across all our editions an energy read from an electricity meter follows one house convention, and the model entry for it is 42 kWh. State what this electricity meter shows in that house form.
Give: 4949 kWh
